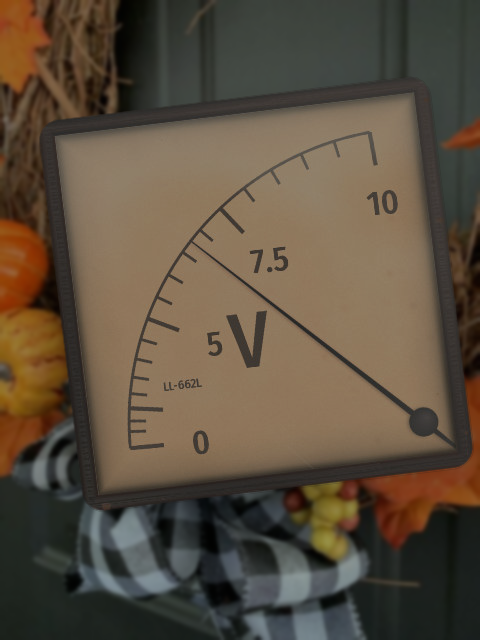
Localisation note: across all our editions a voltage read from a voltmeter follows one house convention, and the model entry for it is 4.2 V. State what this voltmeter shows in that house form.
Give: 6.75 V
